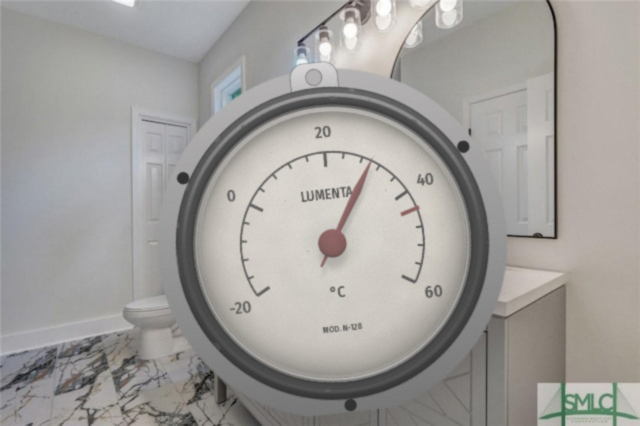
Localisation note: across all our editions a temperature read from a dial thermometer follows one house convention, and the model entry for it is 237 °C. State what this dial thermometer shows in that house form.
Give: 30 °C
